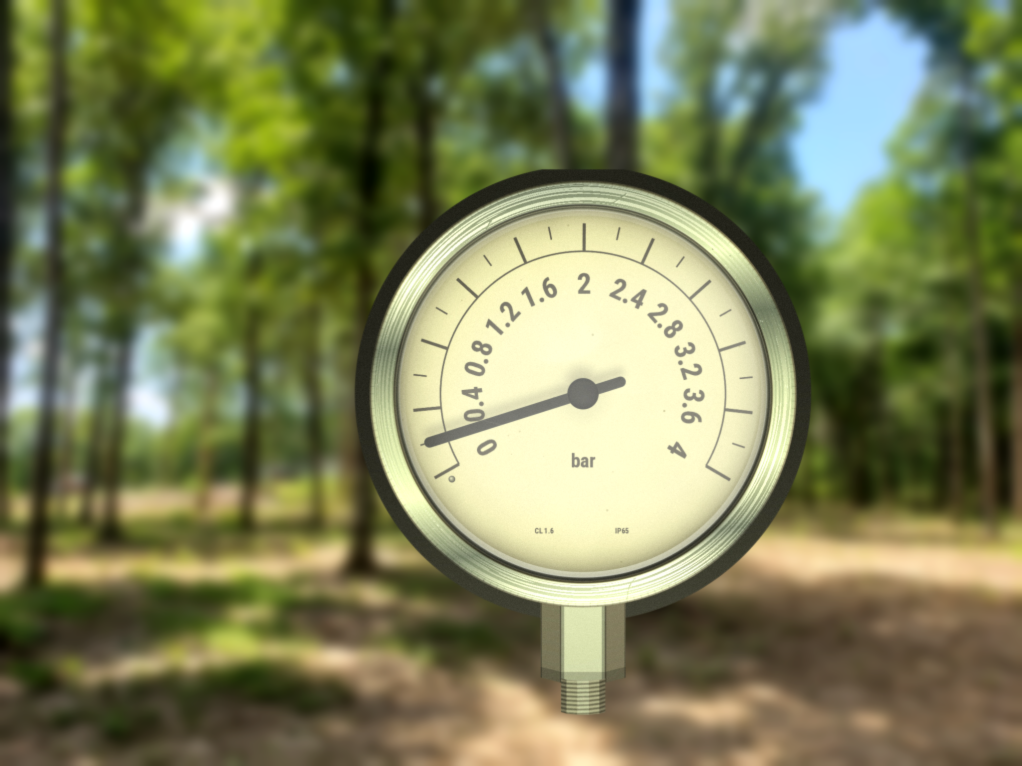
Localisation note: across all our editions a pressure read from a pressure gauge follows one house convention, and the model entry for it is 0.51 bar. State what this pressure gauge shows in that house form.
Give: 0.2 bar
